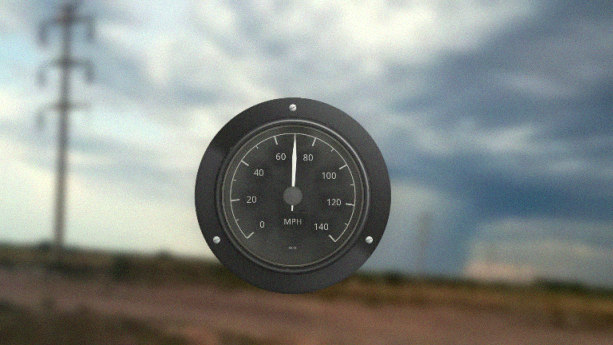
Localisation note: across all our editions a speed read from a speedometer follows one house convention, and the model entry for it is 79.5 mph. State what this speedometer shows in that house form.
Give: 70 mph
